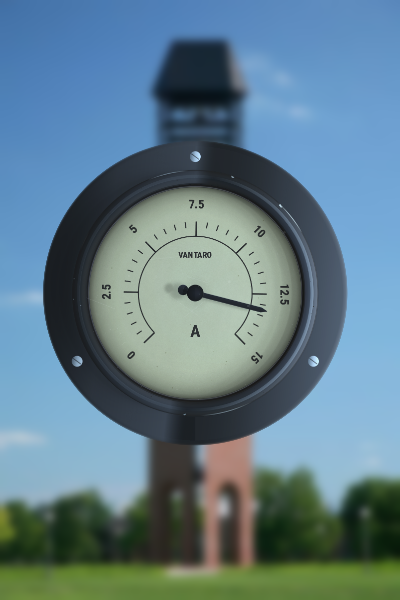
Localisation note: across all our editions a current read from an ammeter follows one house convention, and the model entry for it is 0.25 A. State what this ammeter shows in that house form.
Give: 13.25 A
